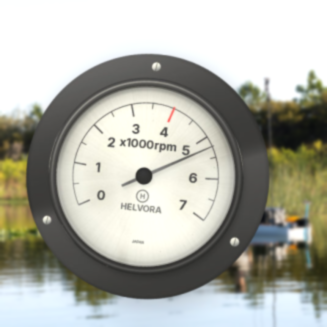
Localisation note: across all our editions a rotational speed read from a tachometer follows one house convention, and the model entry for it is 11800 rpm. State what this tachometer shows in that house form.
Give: 5250 rpm
